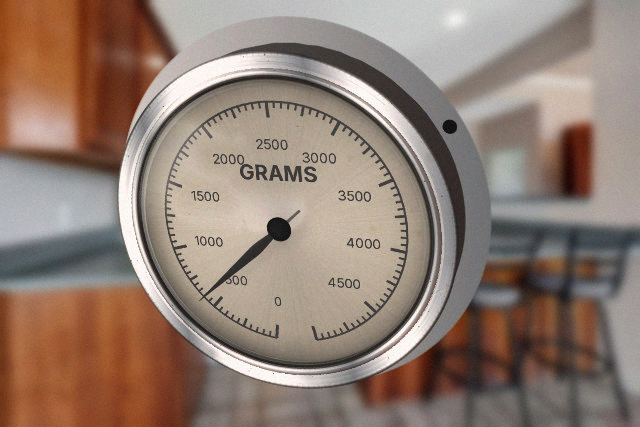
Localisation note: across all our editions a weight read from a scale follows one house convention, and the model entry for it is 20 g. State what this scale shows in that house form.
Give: 600 g
